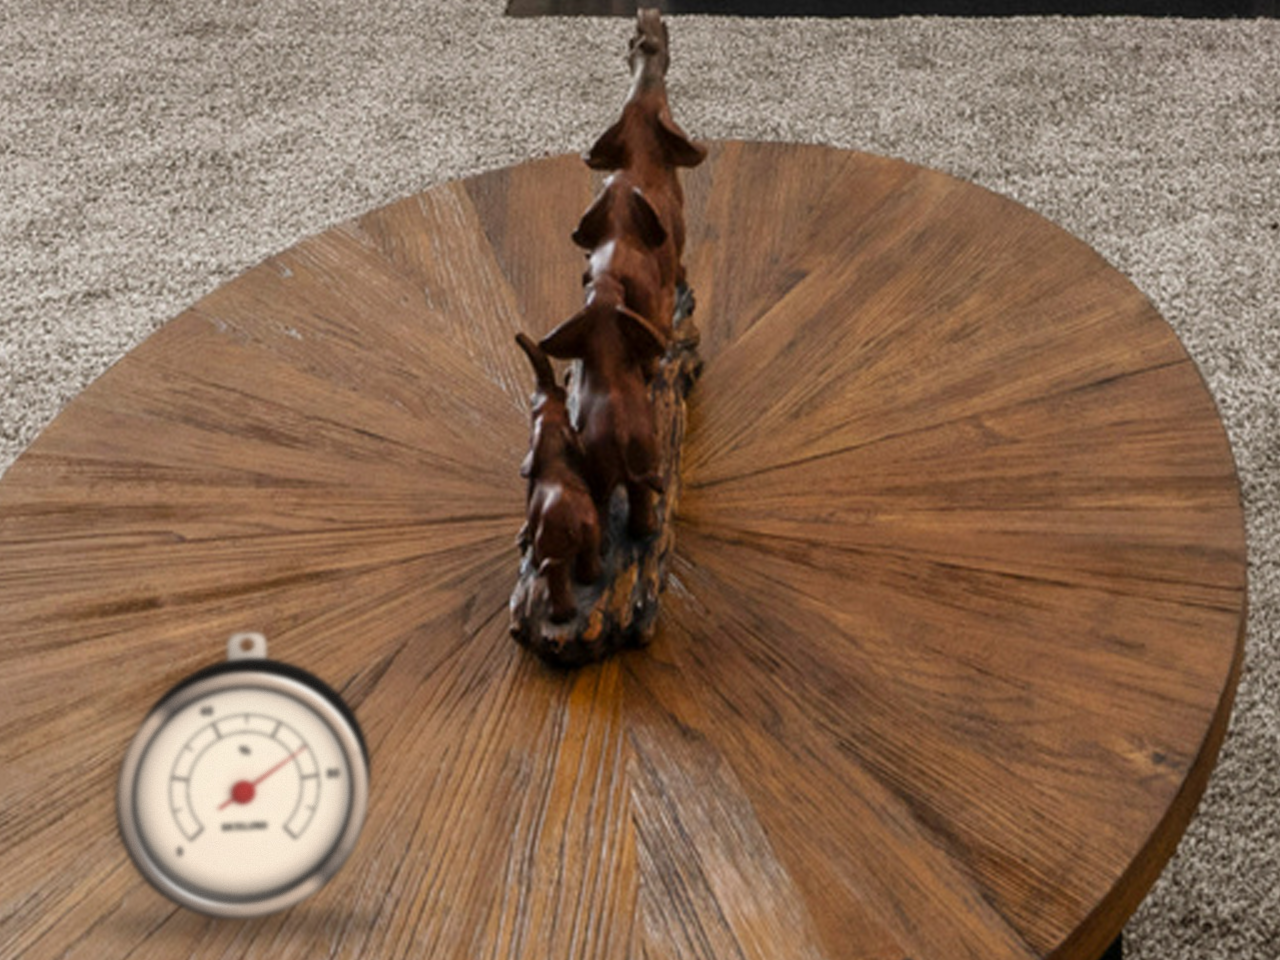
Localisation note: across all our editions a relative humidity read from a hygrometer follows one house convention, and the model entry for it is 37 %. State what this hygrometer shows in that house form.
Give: 70 %
